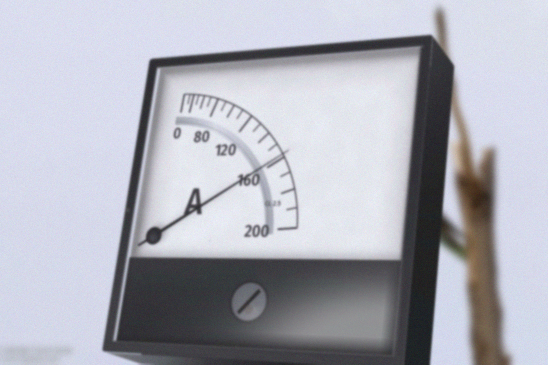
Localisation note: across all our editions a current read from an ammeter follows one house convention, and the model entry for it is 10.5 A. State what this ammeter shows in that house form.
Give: 160 A
